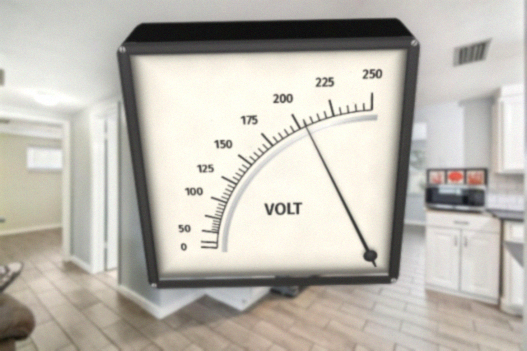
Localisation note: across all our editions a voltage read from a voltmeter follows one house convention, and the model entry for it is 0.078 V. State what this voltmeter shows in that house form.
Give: 205 V
